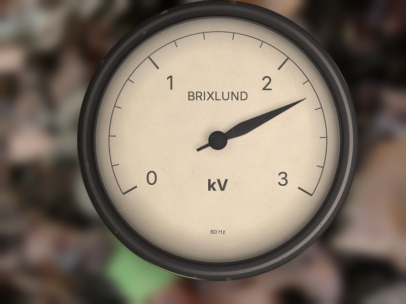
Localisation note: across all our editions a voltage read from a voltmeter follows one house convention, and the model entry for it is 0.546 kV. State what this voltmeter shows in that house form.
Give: 2.3 kV
